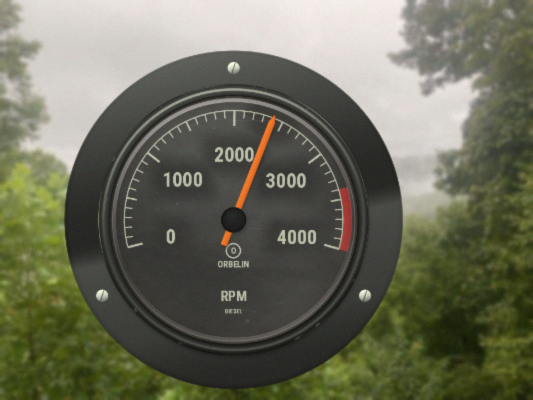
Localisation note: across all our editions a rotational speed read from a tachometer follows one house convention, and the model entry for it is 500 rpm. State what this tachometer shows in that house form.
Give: 2400 rpm
